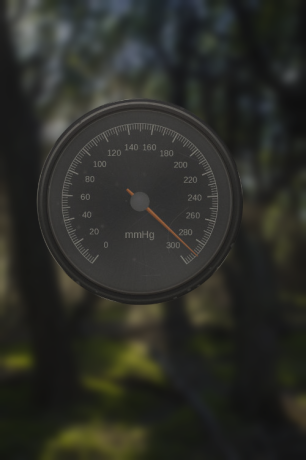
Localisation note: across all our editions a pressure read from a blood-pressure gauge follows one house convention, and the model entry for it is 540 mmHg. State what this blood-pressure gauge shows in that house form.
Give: 290 mmHg
